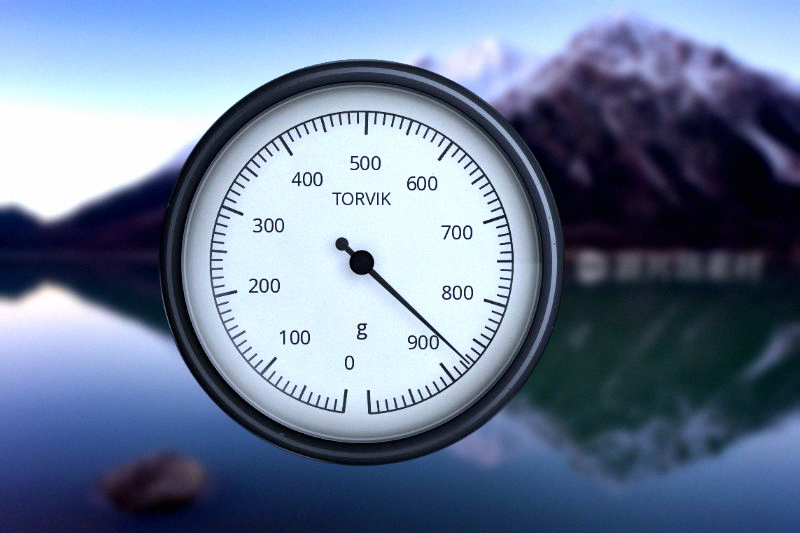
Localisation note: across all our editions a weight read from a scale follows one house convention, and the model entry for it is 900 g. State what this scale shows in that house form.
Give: 875 g
